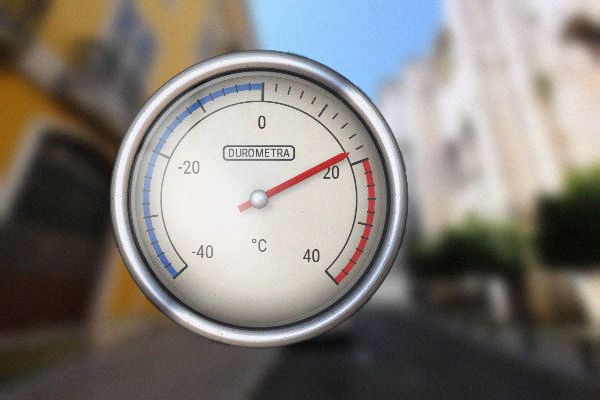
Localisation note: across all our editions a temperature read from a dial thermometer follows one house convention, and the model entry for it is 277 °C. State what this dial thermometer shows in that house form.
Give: 18 °C
